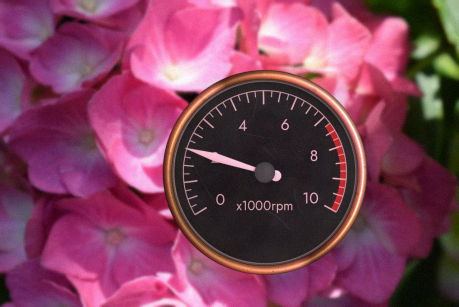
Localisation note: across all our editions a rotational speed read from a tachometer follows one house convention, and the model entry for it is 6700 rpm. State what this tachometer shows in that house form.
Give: 2000 rpm
